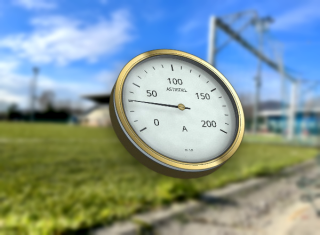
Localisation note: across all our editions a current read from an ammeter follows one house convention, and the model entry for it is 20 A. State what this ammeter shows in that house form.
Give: 30 A
